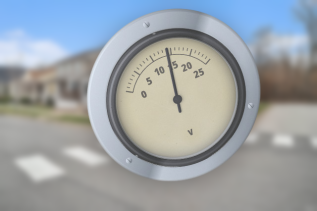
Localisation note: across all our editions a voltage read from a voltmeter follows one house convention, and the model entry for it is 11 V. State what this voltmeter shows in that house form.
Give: 14 V
